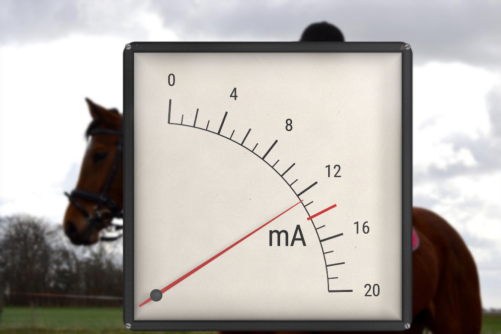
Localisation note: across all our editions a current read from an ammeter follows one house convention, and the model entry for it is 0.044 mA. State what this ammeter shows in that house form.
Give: 12.5 mA
